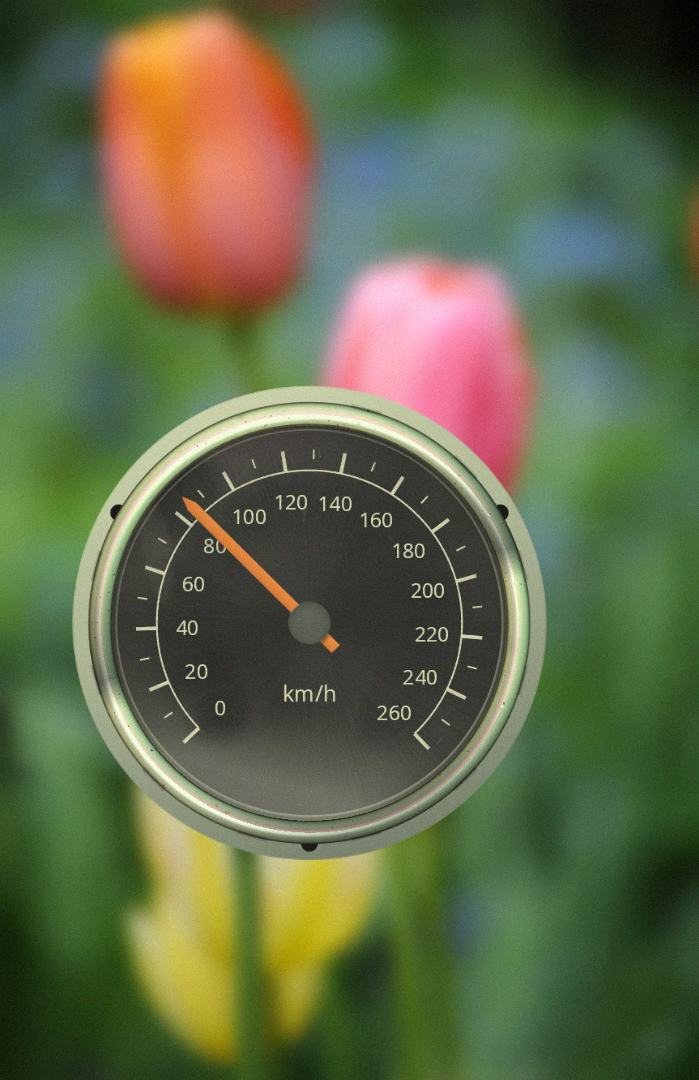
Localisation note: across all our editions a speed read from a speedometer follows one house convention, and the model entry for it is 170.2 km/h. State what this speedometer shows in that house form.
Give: 85 km/h
